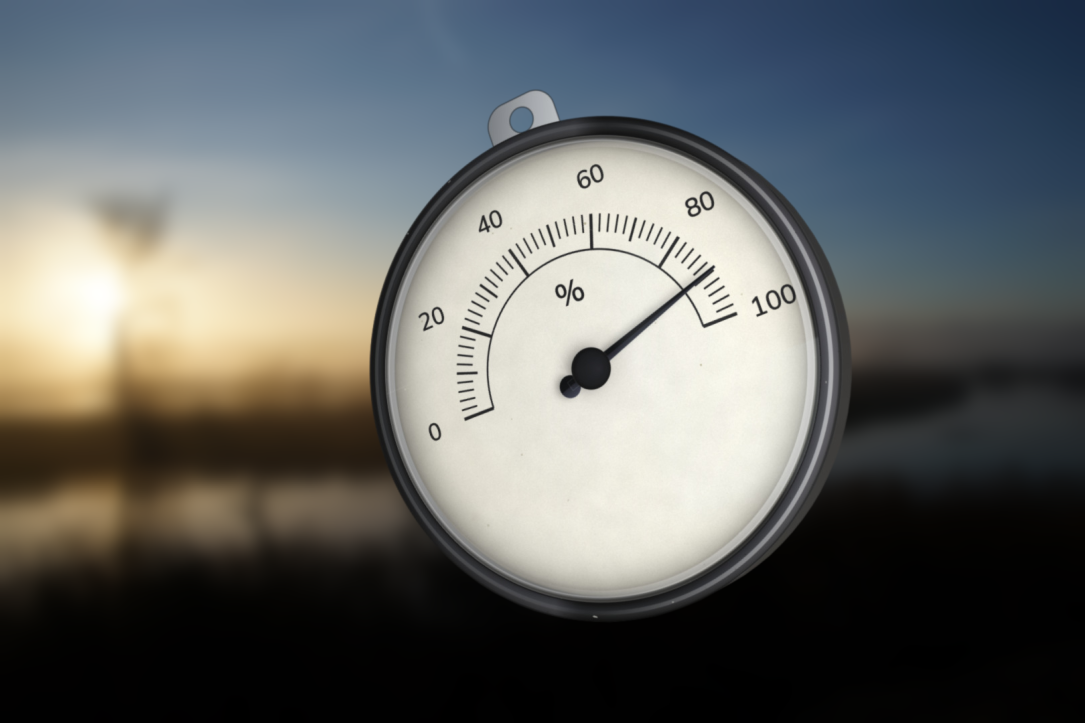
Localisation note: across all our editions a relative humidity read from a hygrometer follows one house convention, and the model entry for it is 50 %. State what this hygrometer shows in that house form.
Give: 90 %
